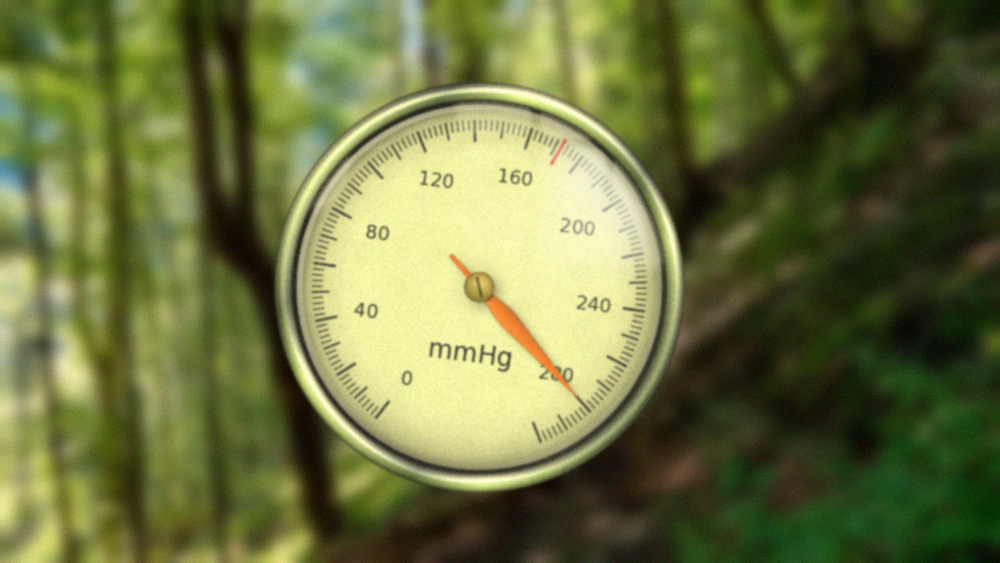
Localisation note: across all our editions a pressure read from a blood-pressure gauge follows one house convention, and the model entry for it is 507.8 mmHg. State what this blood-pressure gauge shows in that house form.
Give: 280 mmHg
